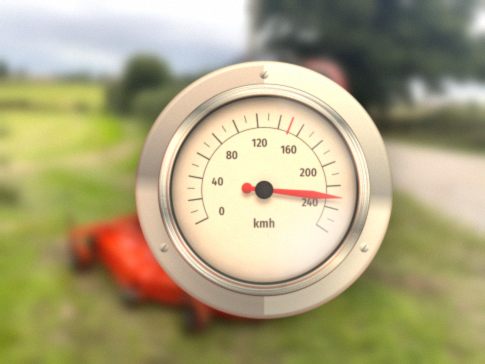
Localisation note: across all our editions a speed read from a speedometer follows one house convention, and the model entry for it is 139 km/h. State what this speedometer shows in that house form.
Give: 230 km/h
